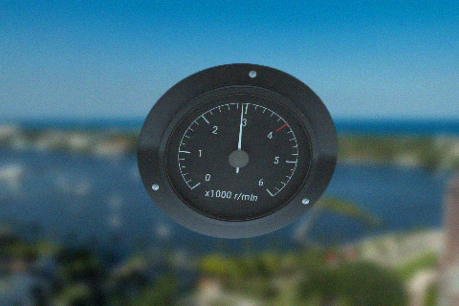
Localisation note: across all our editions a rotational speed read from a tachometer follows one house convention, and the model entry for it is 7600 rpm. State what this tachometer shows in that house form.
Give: 2900 rpm
